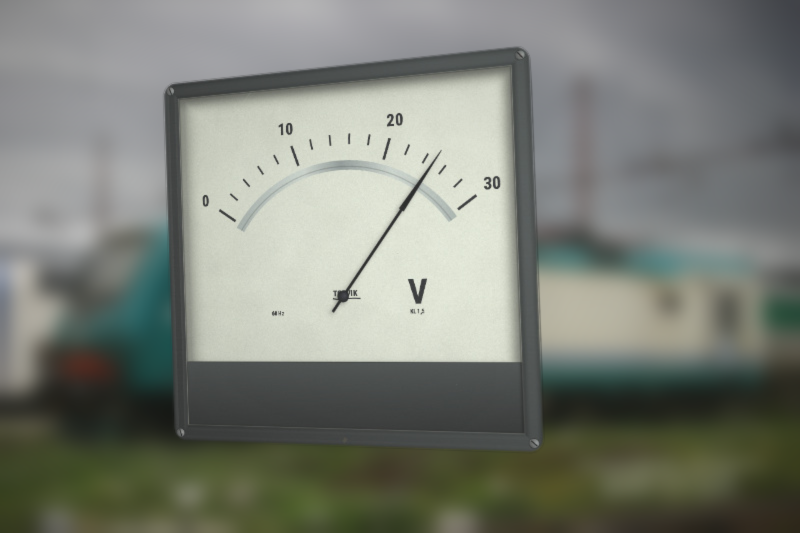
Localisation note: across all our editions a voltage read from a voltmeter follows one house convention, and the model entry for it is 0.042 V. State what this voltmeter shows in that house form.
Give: 25 V
